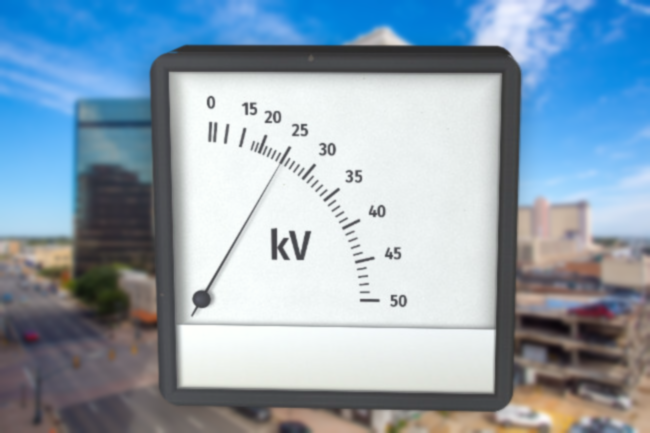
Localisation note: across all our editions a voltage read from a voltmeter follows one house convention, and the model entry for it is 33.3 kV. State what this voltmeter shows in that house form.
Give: 25 kV
